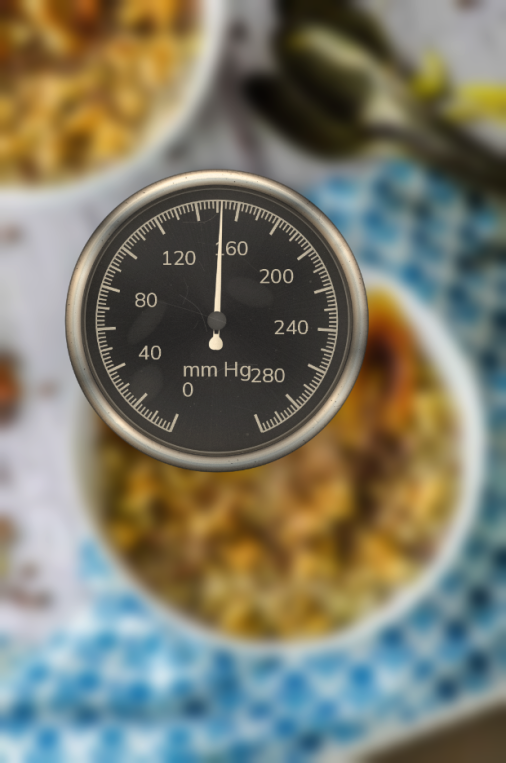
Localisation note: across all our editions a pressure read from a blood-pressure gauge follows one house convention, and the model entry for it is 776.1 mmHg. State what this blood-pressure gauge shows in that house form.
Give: 152 mmHg
